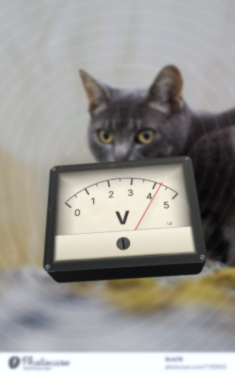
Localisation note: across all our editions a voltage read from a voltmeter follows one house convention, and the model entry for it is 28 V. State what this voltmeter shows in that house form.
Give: 4.25 V
